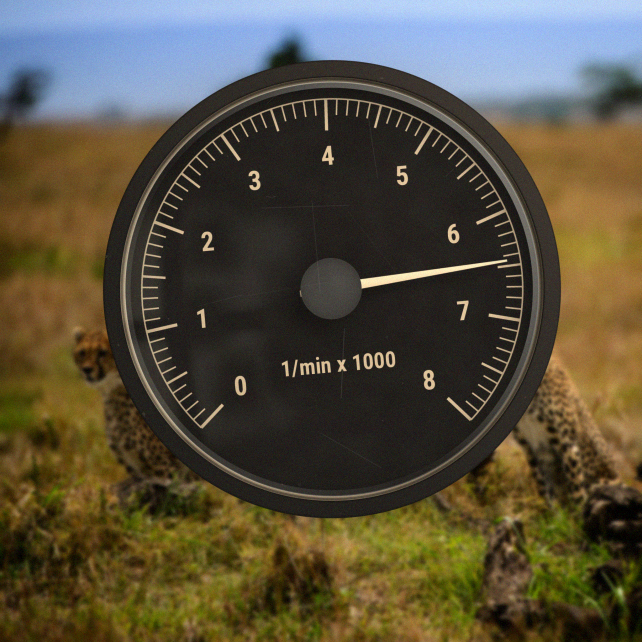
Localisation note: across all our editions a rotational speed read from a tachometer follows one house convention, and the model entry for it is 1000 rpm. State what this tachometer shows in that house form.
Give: 6450 rpm
